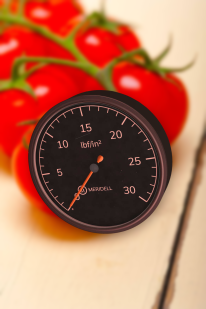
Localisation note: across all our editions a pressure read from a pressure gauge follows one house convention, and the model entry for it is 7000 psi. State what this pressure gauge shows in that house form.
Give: 0 psi
